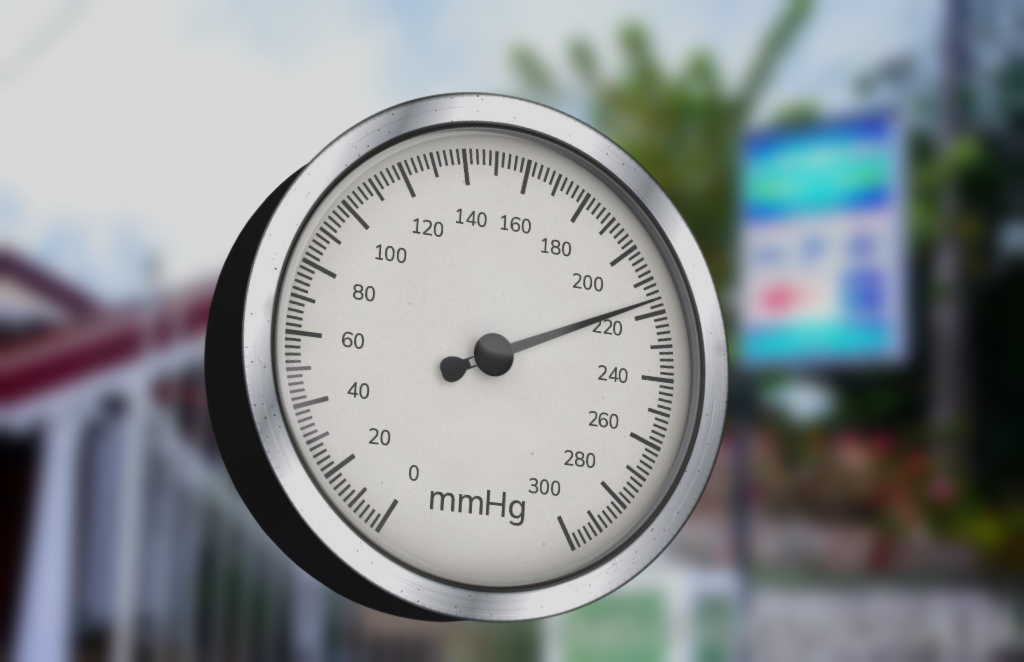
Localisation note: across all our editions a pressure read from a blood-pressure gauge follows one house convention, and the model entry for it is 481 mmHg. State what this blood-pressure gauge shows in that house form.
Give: 216 mmHg
